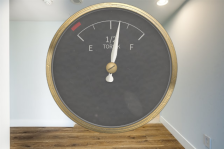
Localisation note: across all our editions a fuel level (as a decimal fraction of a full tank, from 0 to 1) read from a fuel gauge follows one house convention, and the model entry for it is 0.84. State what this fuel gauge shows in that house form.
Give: 0.625
